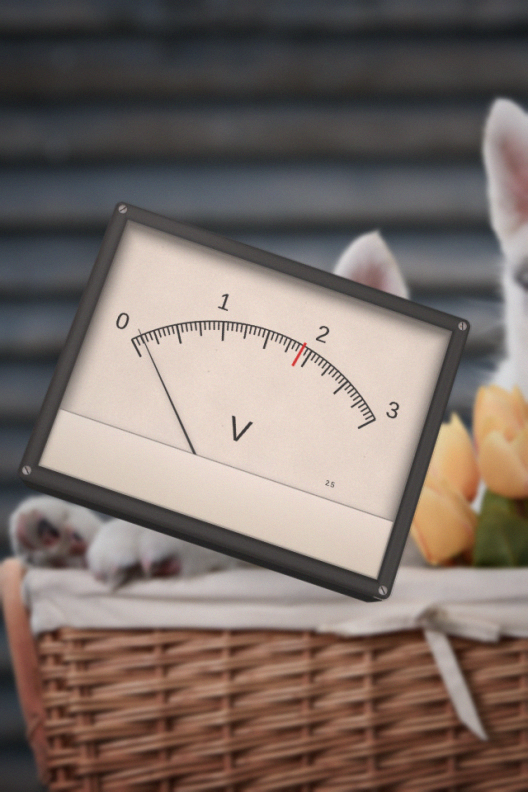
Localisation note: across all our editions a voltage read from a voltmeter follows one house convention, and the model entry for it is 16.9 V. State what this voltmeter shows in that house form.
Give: 0.1 V
